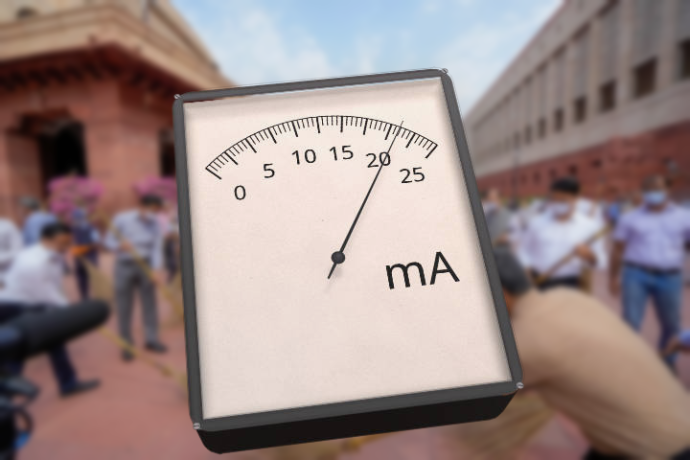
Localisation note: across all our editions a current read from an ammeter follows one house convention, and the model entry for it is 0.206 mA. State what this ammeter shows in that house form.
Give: 21 mA
